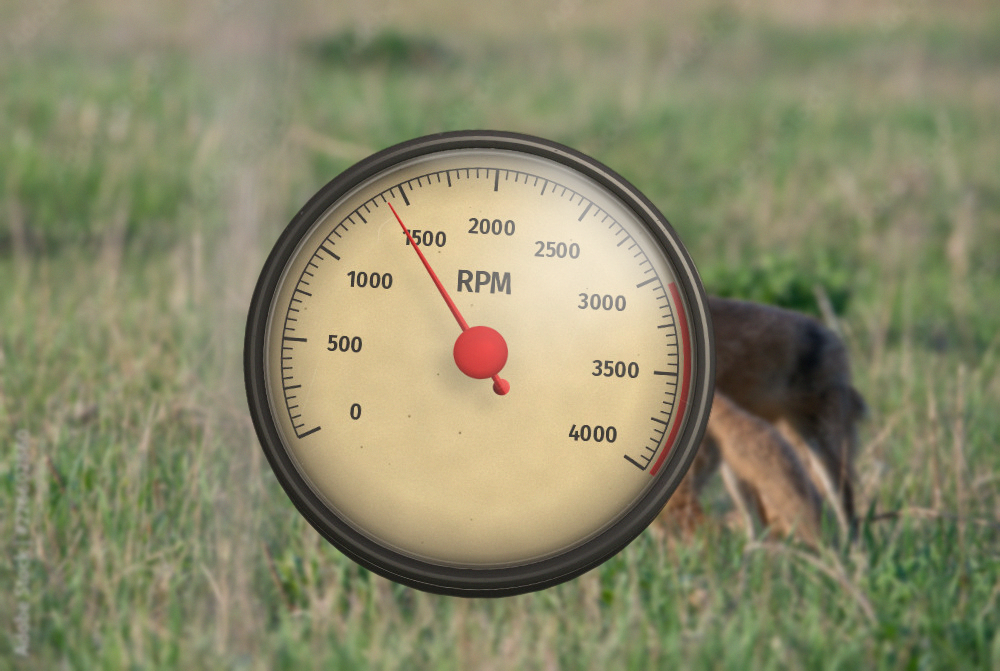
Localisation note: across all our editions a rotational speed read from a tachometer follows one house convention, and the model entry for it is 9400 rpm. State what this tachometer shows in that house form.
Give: 1400 rpm
